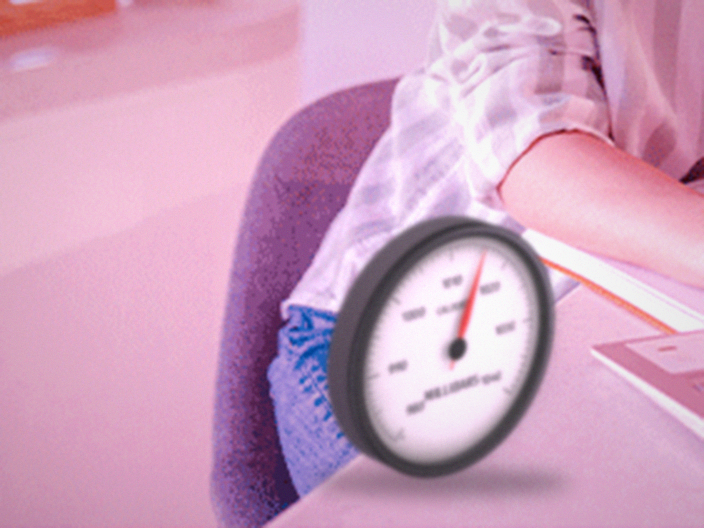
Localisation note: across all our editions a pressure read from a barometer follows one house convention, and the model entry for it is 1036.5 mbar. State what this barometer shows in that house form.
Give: 1015 mbar
